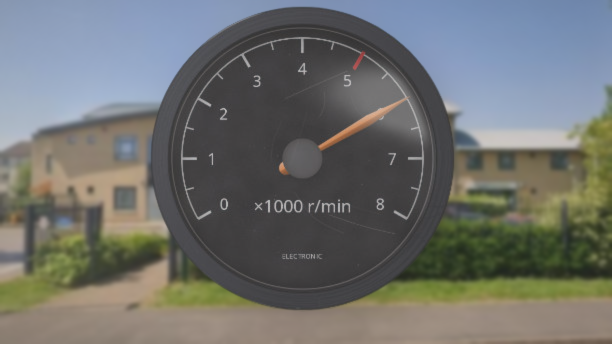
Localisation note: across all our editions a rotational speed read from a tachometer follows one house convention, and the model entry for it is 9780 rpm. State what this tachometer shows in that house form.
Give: 6000 rpm
